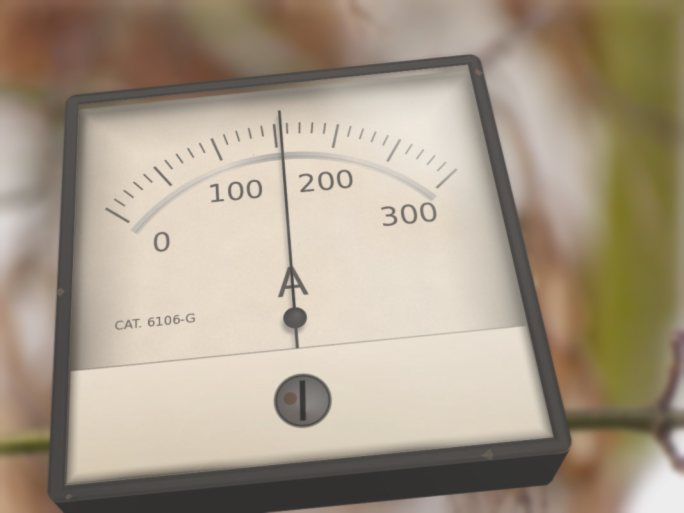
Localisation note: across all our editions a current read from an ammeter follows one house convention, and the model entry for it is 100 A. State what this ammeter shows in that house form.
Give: 155 A
